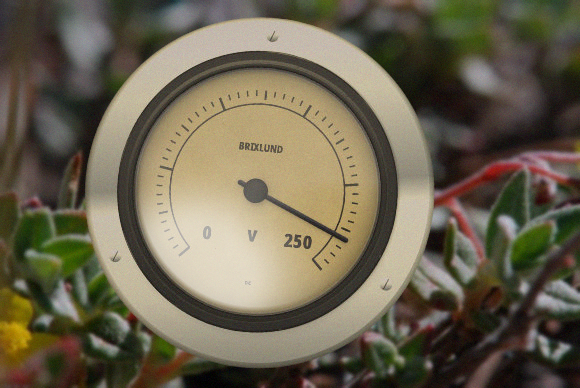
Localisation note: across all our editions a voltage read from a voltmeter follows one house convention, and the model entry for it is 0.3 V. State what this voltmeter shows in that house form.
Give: 230 V
